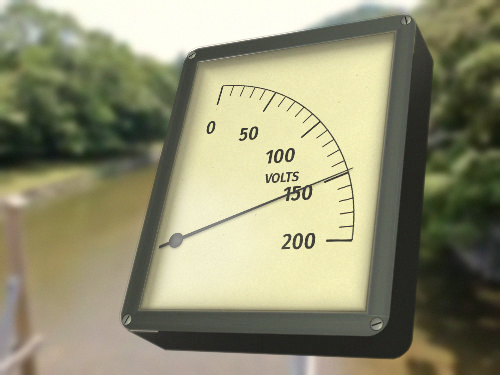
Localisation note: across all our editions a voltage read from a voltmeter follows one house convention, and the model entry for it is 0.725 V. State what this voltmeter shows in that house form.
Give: 150 V
